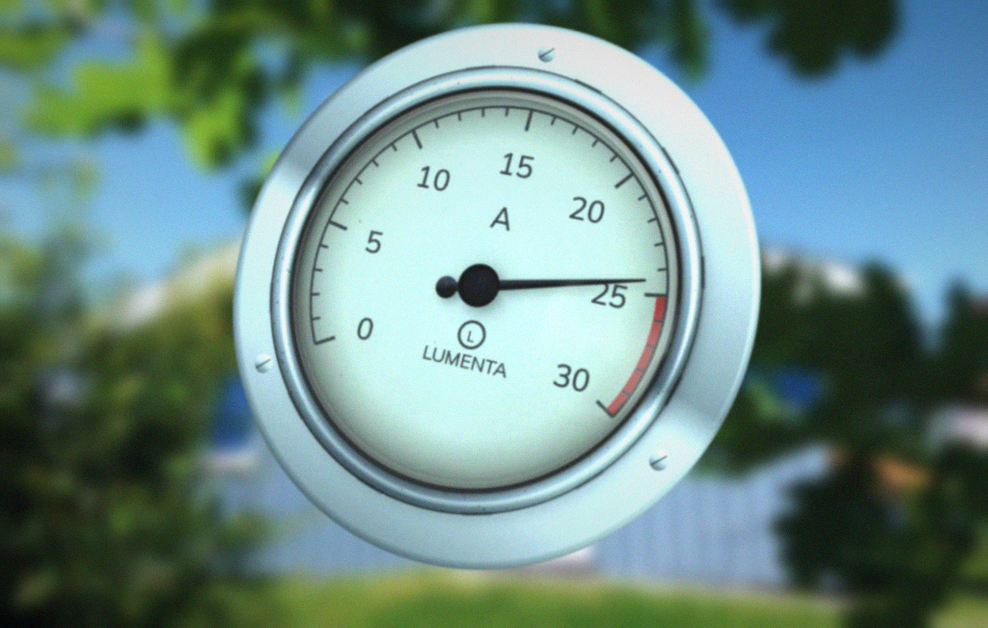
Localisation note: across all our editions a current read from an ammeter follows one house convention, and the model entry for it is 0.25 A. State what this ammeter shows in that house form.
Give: 24.5 A
